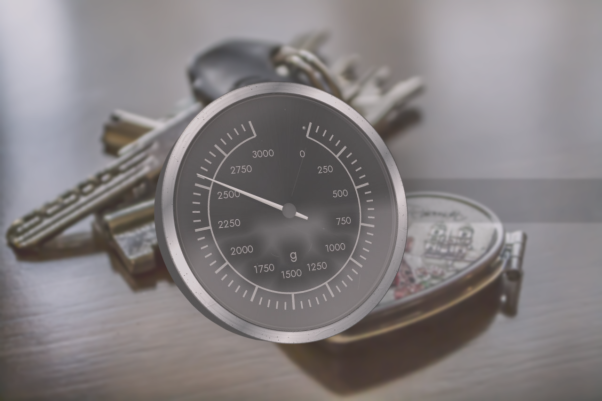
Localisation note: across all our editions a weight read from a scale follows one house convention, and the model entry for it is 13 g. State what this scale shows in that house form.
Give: 2550 g
